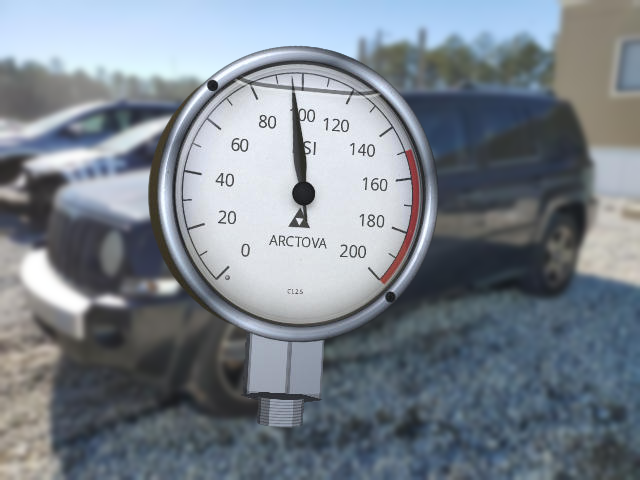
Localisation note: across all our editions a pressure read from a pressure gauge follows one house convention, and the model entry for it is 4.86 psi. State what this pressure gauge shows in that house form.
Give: 95 psi
